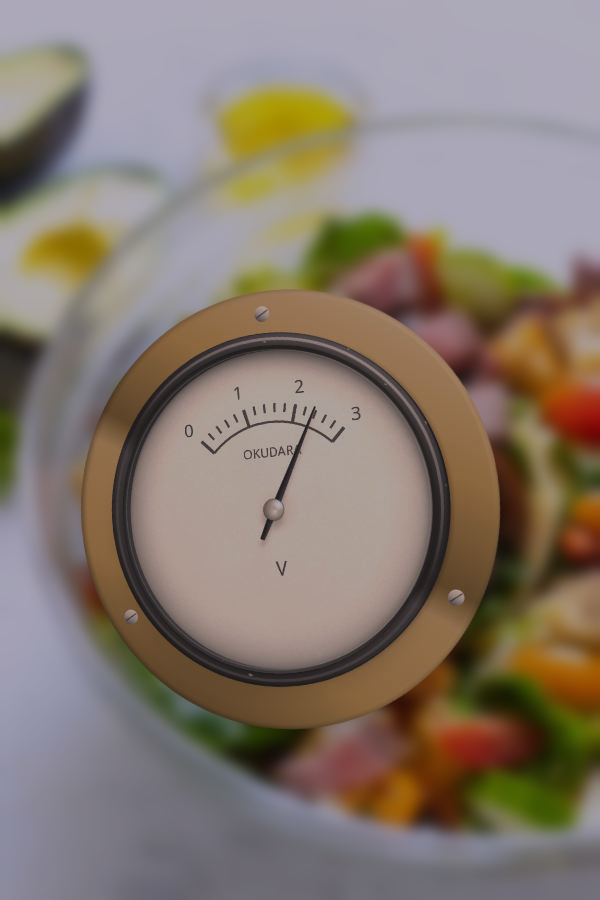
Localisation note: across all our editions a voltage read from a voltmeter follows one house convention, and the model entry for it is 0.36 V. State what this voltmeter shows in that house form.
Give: 2.4 V
